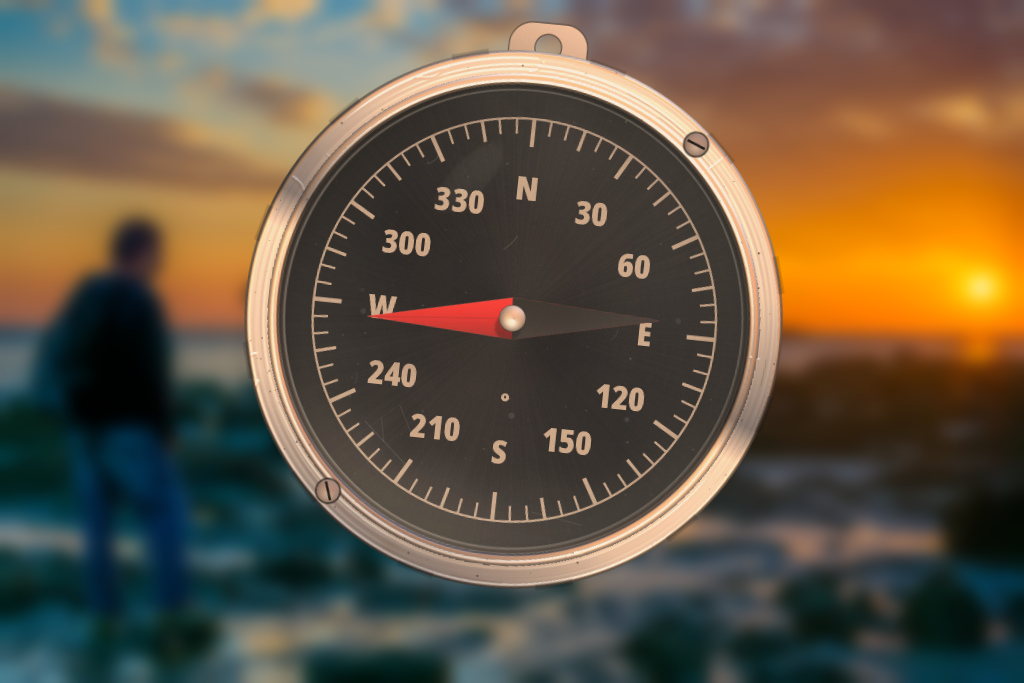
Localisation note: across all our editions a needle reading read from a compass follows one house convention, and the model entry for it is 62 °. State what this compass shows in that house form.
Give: 265 °
